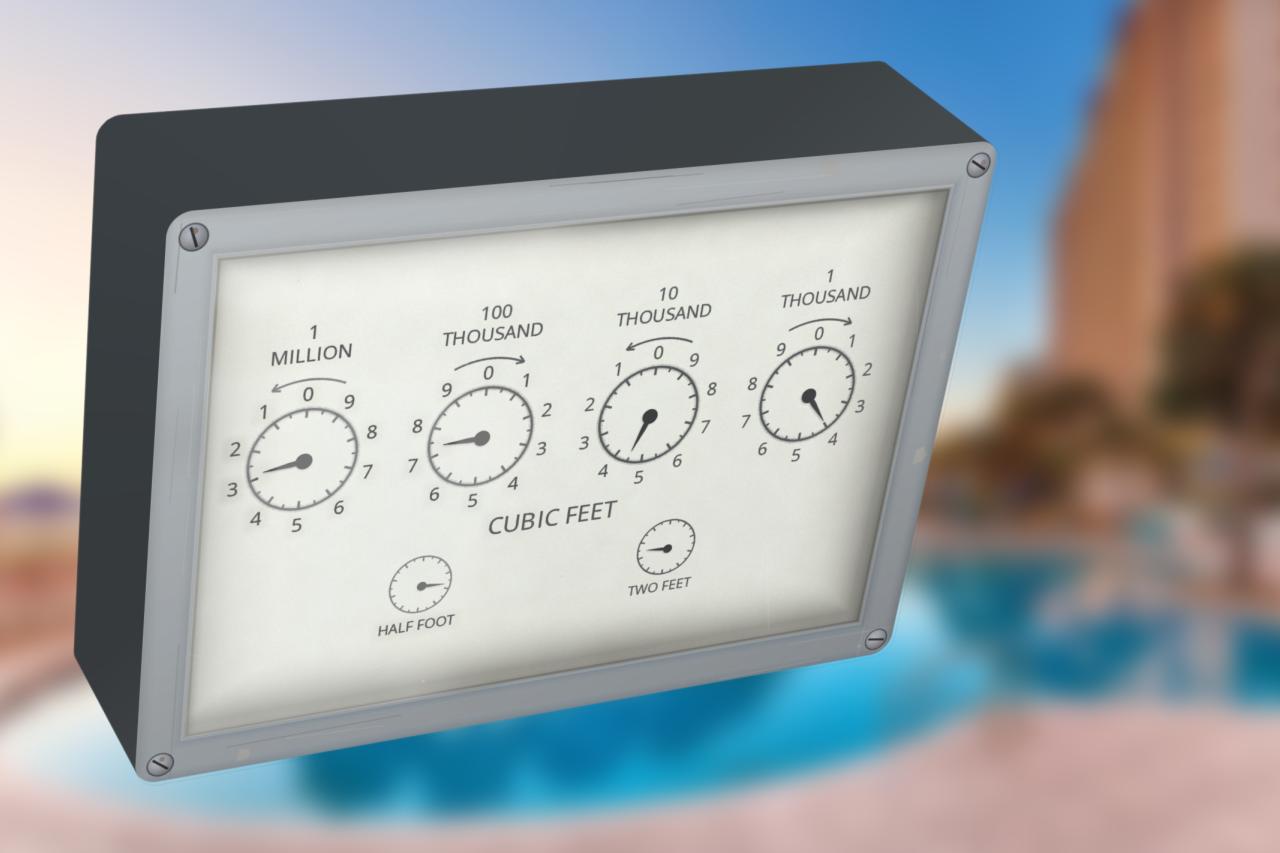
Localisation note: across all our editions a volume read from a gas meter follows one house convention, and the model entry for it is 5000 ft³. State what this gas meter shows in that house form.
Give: 274400 ft³
